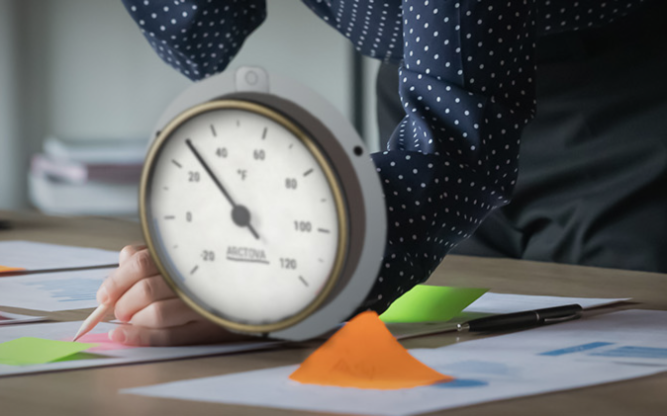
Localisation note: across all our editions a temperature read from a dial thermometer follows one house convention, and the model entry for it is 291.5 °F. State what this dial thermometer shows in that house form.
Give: 30 °F
